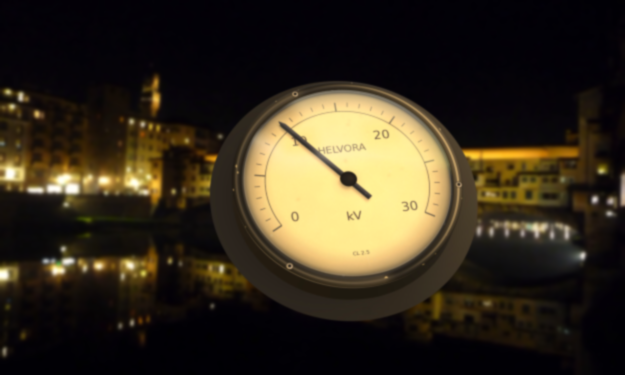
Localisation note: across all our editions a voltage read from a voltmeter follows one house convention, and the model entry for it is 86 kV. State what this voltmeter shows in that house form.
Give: 10 kV
